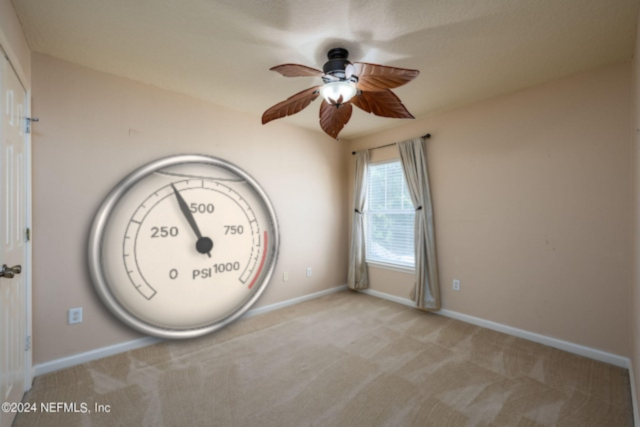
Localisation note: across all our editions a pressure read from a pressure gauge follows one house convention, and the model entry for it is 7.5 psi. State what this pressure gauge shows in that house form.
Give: 400 psi
